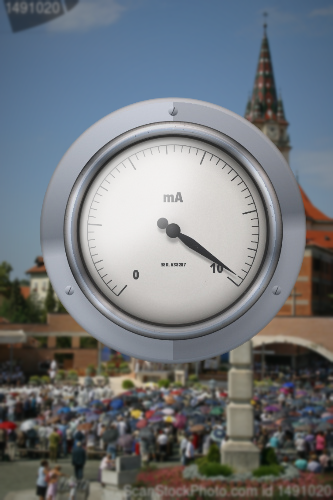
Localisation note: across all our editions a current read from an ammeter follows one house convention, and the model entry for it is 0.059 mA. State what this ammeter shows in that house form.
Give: 9.8 mA
